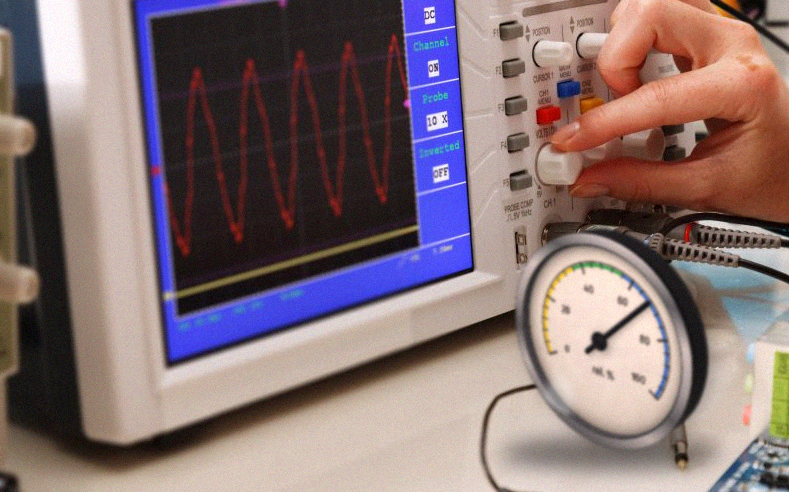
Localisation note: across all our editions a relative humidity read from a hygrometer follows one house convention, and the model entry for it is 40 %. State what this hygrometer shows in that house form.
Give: 68 %
